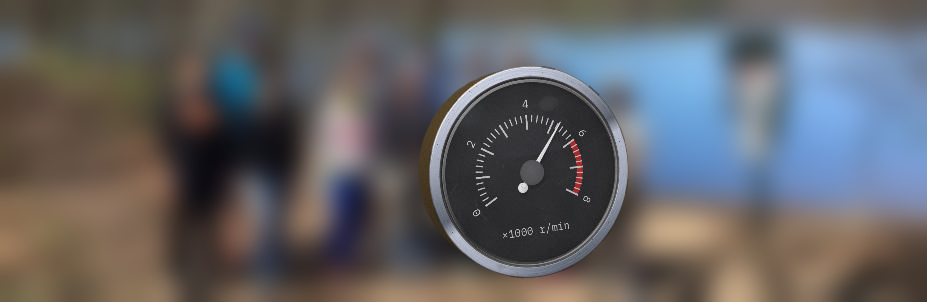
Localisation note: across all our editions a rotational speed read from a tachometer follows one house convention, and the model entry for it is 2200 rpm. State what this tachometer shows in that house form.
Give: 5200 rpm
